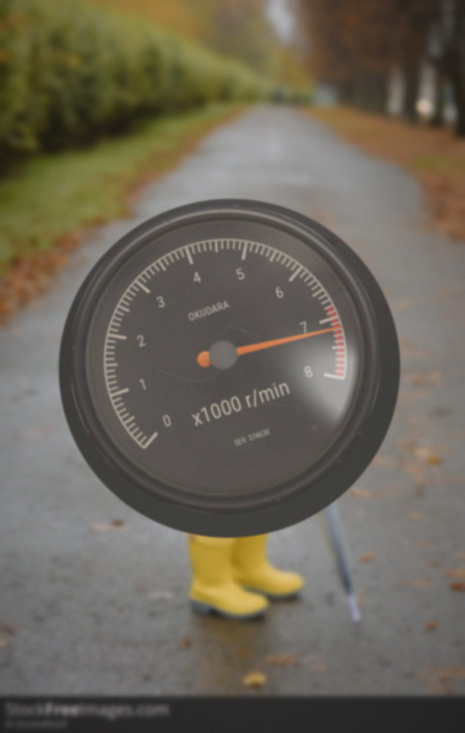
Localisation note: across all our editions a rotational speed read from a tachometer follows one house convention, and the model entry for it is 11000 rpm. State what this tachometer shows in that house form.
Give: 7200 rpm
